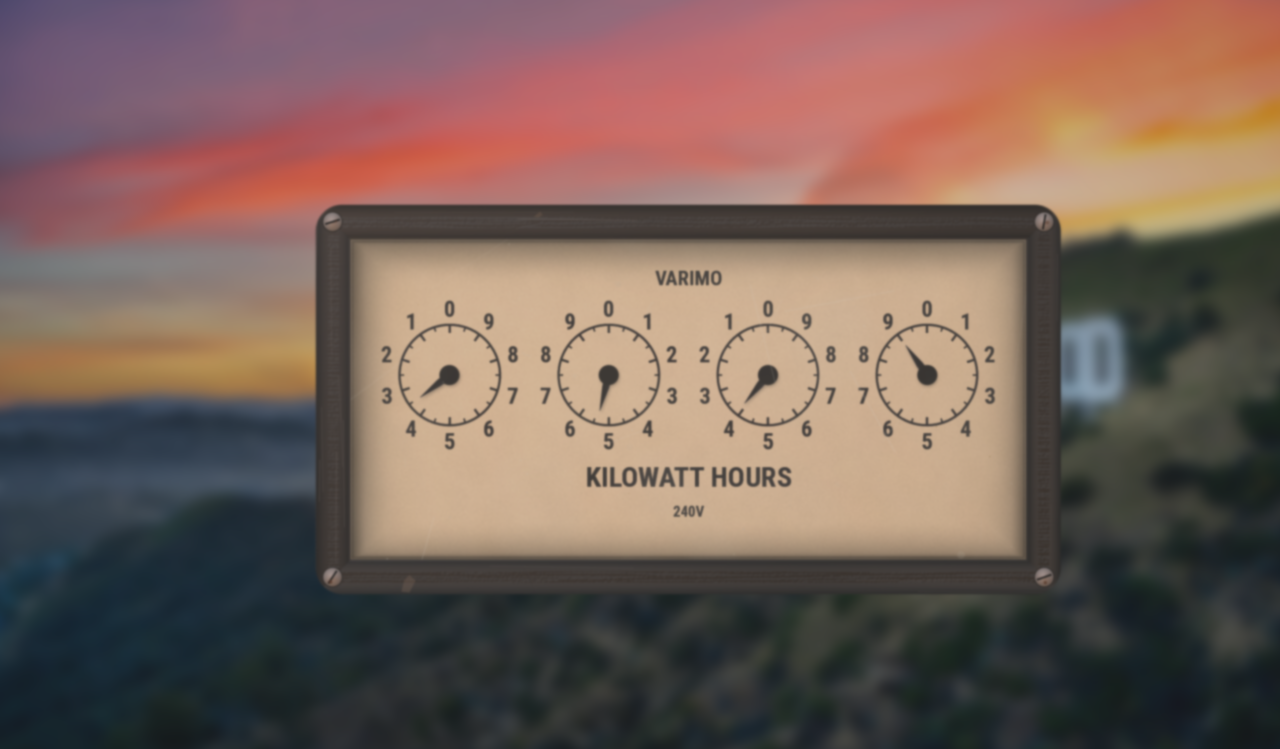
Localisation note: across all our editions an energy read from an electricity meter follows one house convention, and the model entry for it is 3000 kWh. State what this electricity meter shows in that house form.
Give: 3539 kWh
